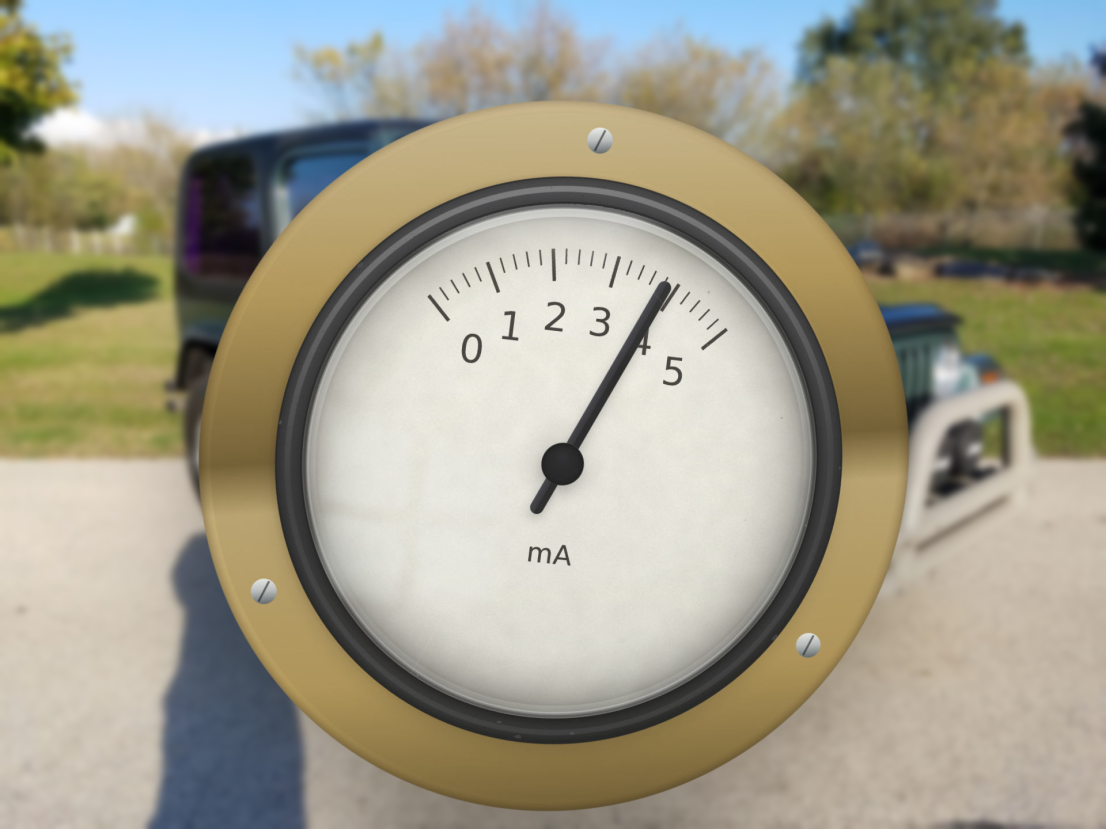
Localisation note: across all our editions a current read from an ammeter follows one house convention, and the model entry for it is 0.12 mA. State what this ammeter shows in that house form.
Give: 3.8 mA
